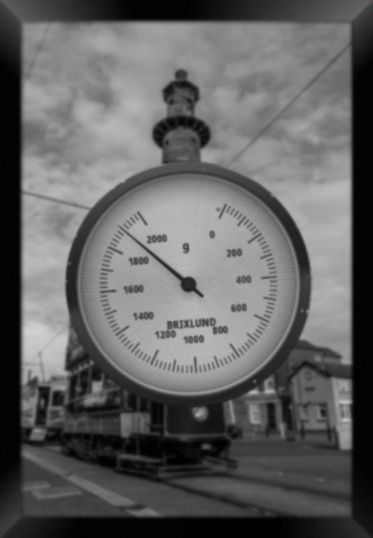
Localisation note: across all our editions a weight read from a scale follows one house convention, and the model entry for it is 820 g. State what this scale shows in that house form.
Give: 1900 g
